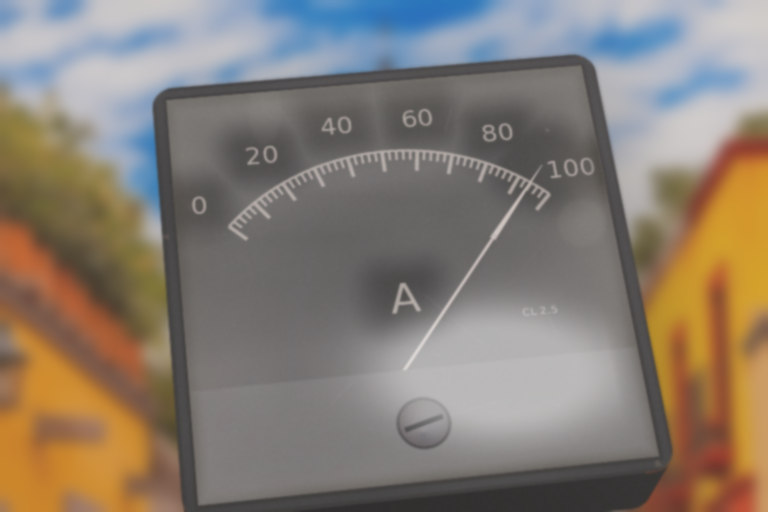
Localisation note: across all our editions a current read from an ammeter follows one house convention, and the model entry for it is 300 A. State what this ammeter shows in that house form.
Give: 94 A
